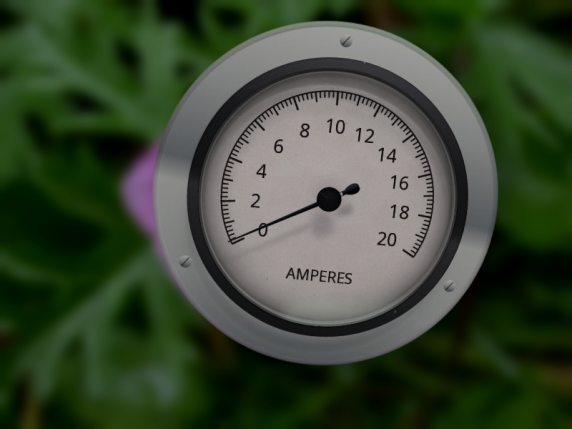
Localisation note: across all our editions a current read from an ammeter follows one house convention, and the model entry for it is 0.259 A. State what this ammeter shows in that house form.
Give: 0.2 A
